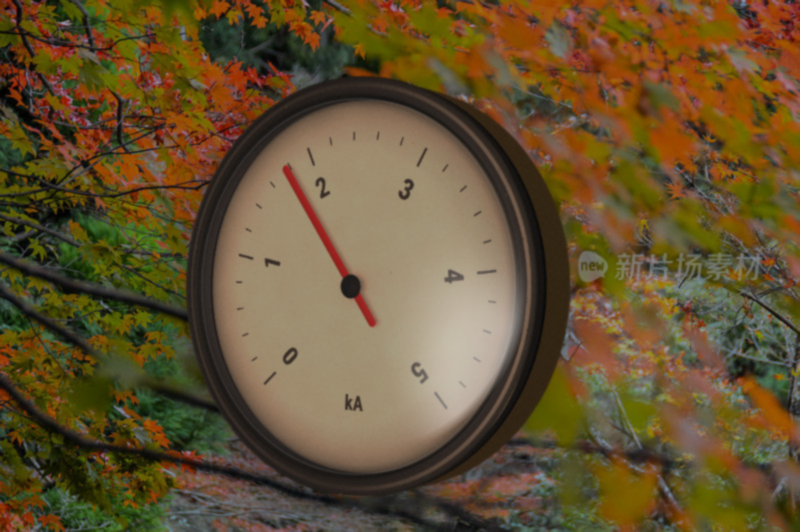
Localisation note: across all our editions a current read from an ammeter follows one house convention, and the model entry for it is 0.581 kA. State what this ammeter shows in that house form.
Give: 1.8 kA
